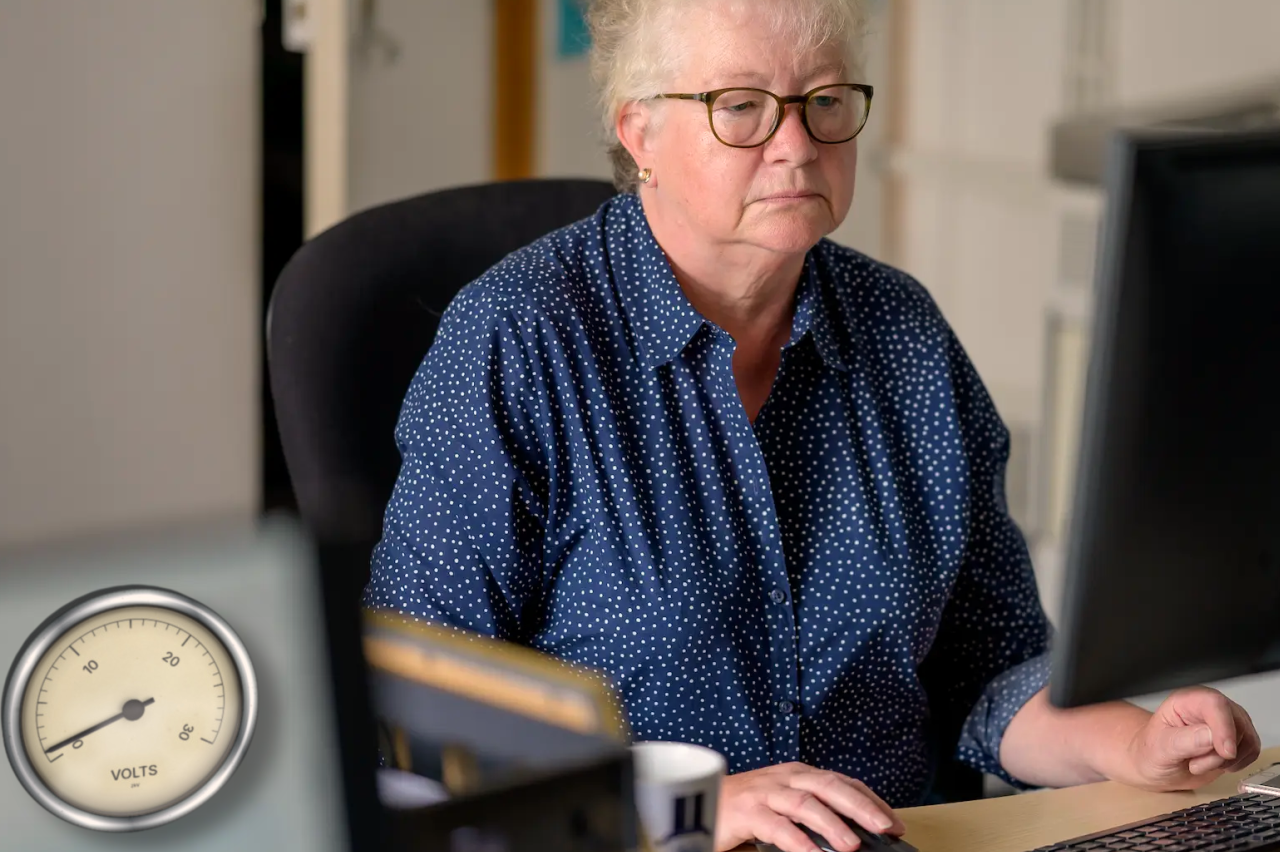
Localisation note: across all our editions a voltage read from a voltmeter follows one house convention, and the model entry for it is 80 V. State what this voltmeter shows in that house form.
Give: 1 V
